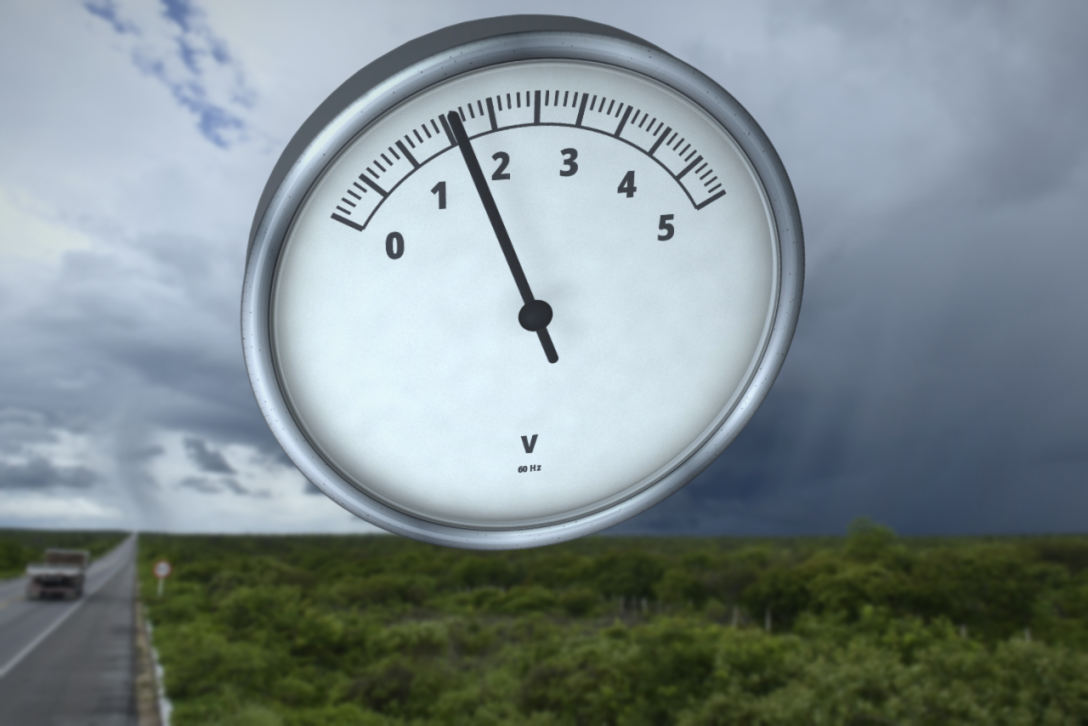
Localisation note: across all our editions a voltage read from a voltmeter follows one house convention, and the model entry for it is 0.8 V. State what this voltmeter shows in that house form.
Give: 1.6 V
